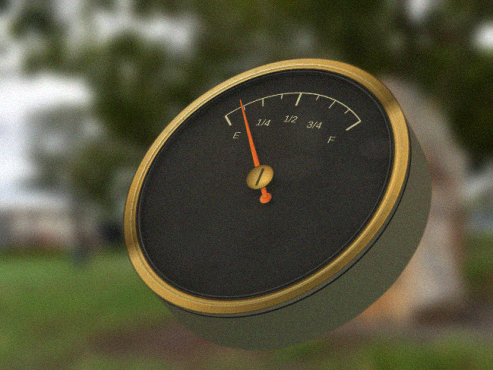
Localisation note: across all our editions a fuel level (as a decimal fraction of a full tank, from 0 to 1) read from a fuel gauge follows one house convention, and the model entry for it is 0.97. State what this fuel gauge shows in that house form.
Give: 0.125
